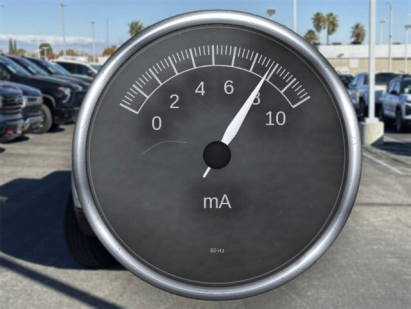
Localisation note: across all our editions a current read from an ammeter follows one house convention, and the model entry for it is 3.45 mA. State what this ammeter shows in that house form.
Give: 7.8 mA
